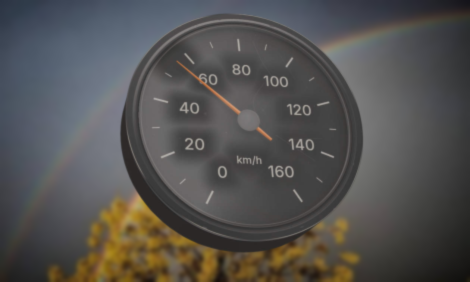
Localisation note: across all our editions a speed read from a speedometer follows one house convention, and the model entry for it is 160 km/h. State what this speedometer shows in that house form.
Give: 55 km/h
